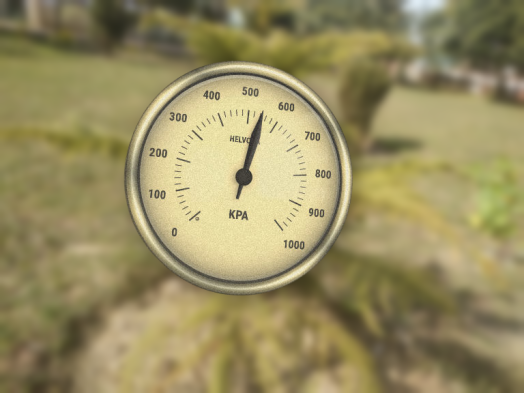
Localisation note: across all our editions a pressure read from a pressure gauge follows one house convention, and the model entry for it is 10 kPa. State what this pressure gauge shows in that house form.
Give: 540 kPa
